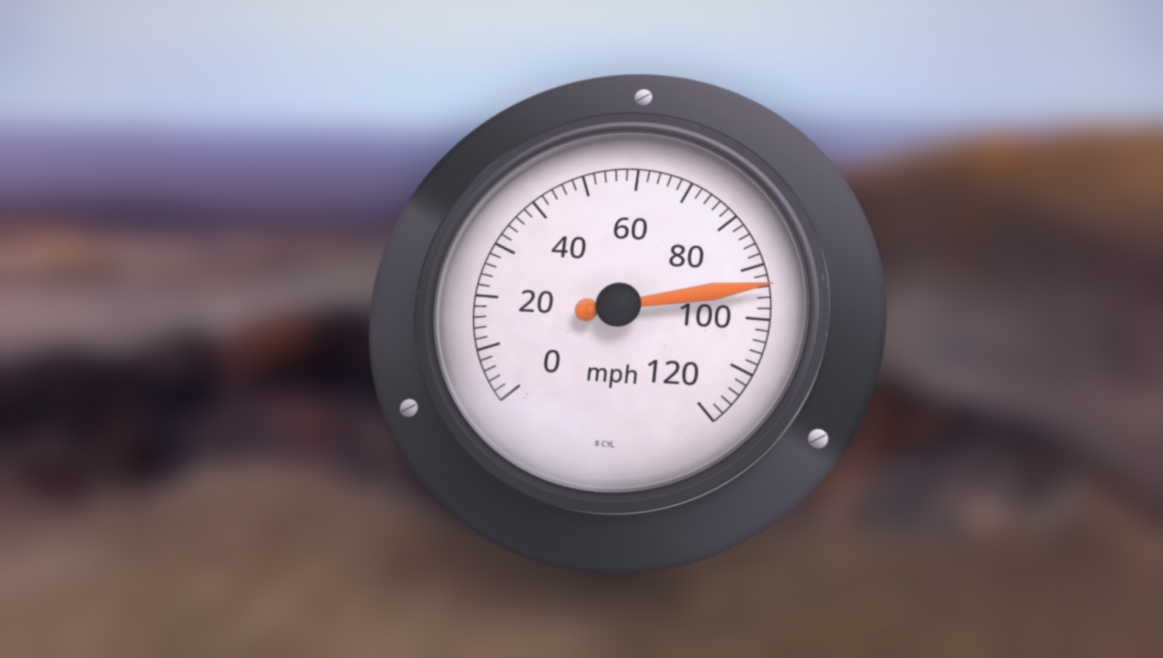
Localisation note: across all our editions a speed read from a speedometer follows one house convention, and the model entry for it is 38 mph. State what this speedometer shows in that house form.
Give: 94 mph
